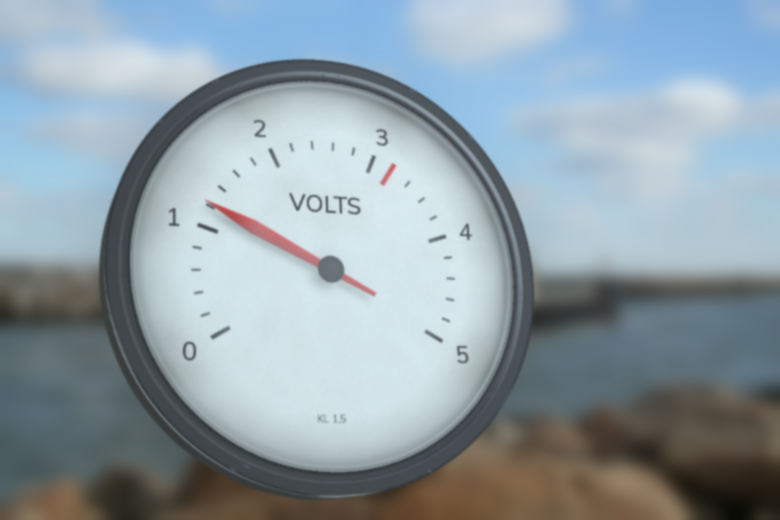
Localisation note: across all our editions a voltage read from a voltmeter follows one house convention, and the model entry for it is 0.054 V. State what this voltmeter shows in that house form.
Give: 1.2 V
